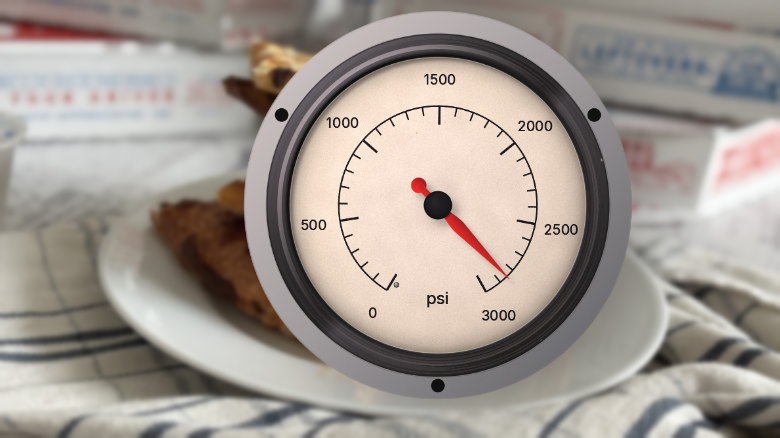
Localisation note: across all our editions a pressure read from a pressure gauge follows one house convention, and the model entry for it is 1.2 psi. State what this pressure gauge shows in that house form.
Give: 2850 psi
